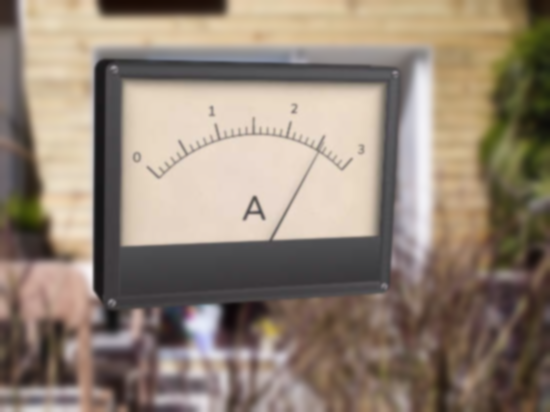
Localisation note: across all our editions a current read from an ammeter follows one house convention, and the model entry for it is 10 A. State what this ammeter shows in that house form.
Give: 2.5 A
